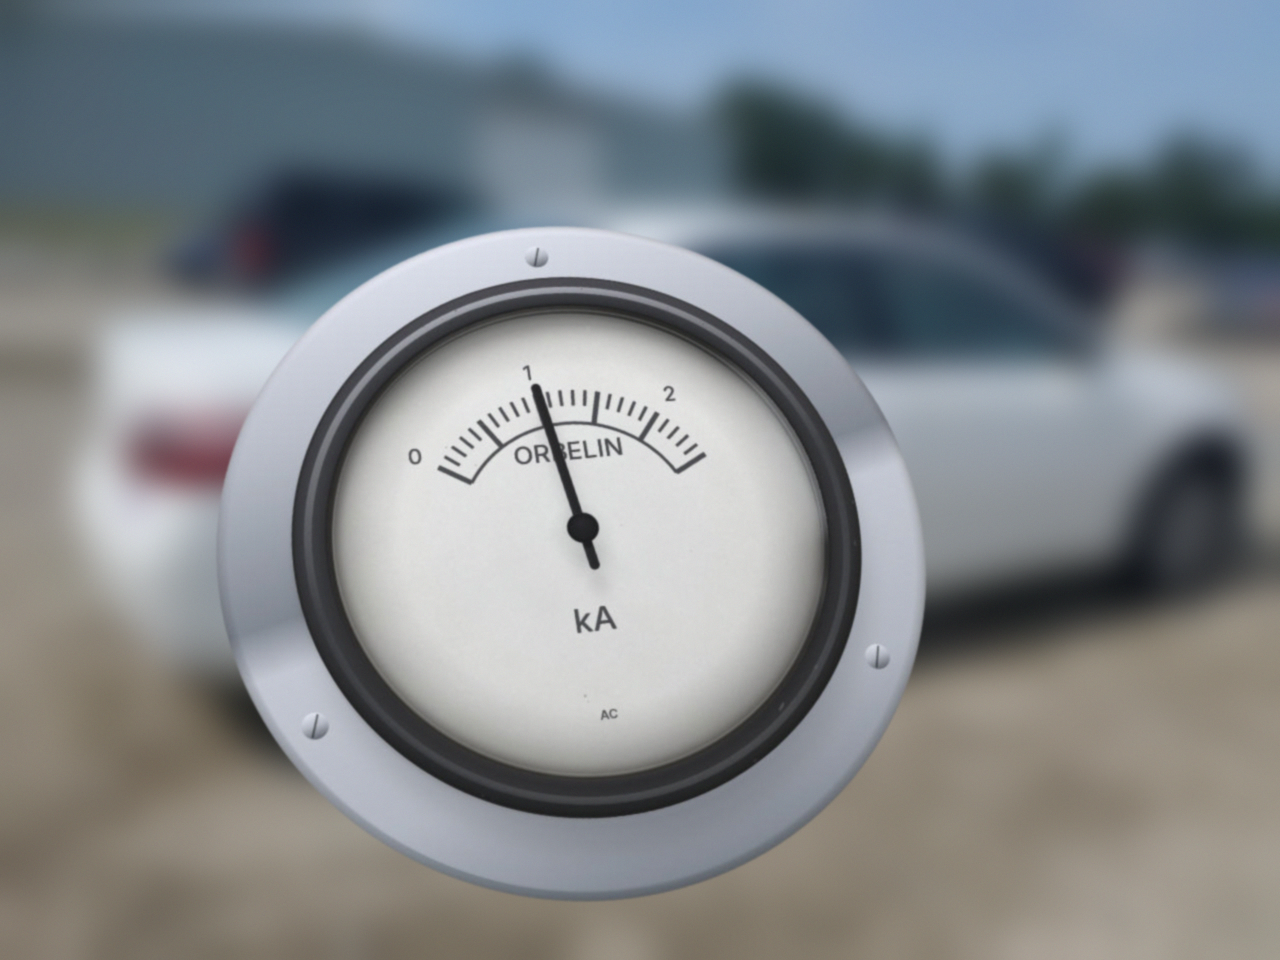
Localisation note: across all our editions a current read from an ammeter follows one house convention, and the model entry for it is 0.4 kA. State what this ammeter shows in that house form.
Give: 1 kA
